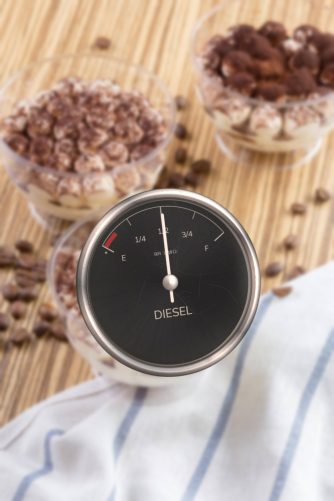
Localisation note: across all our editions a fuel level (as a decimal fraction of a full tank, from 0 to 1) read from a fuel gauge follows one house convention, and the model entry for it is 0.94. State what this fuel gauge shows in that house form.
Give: 0.5
